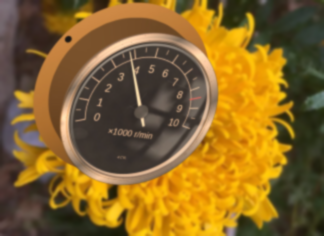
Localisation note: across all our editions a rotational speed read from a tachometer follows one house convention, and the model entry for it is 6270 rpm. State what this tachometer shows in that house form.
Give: 3750 rpm
